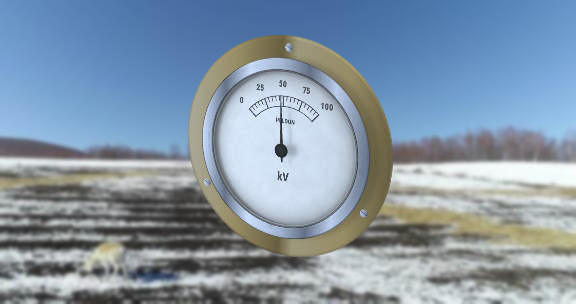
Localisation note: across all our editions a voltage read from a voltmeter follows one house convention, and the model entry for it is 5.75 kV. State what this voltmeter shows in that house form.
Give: 50 kV
